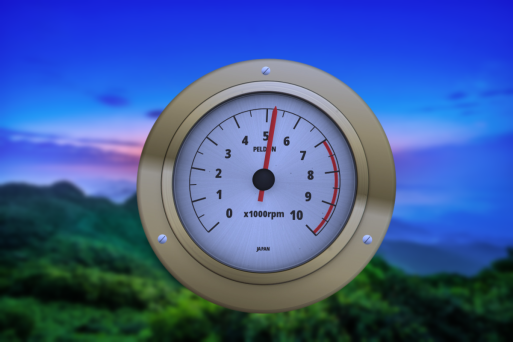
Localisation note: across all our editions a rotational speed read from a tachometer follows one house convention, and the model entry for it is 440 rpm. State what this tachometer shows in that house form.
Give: 5250 rpm
